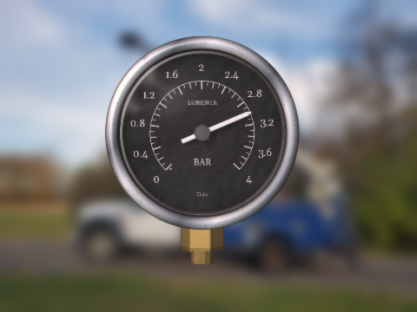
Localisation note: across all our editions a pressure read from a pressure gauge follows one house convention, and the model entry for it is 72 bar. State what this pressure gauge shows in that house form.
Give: 3 bar
